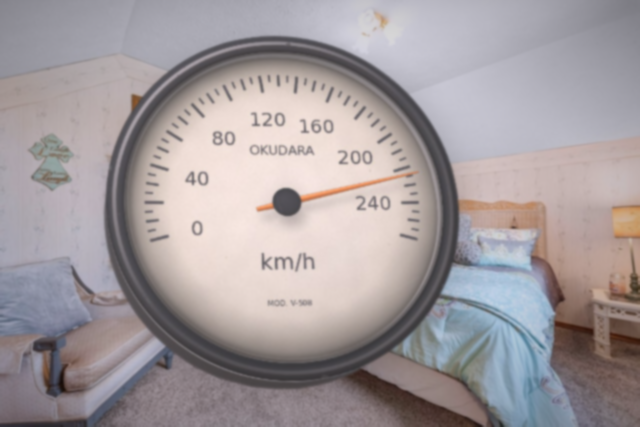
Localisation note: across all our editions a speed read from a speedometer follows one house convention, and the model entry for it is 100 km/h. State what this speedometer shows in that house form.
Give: 225 km/h
